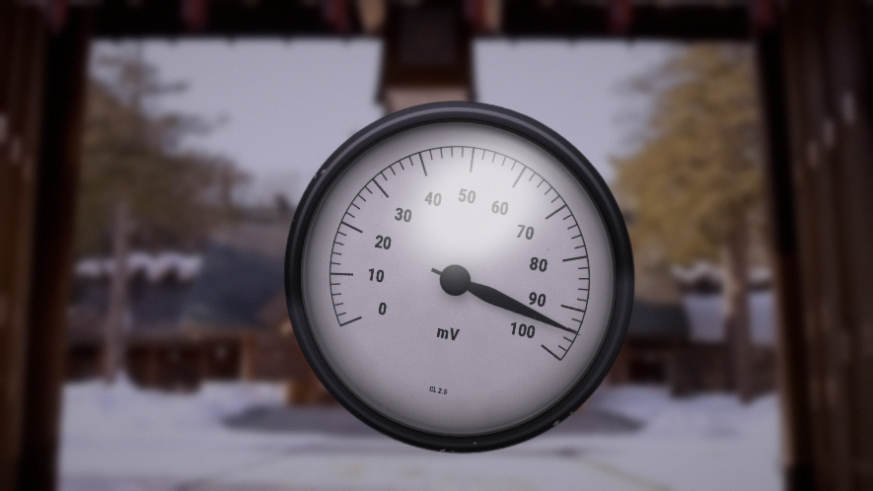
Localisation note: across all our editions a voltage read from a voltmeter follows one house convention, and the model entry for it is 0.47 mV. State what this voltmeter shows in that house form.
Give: 94 mV
